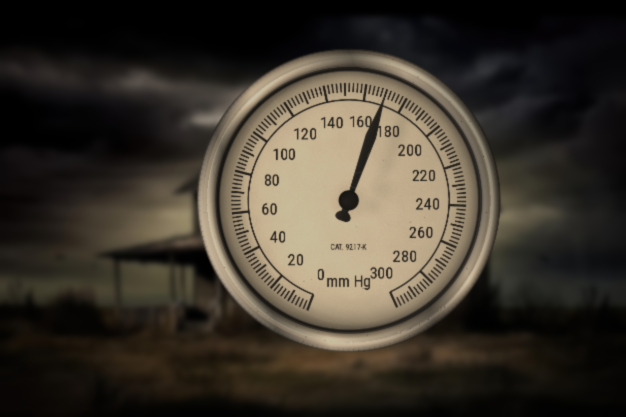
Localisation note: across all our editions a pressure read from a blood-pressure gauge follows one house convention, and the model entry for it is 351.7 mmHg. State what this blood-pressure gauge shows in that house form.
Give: 170 mmHg
